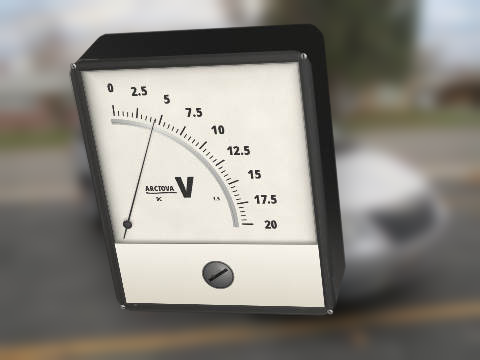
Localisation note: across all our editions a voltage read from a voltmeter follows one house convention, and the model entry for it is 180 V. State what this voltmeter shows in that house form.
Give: 4.5 V
